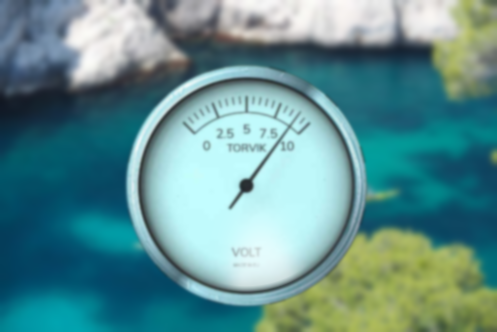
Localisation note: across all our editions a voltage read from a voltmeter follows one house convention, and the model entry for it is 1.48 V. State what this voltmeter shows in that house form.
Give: 9 V
